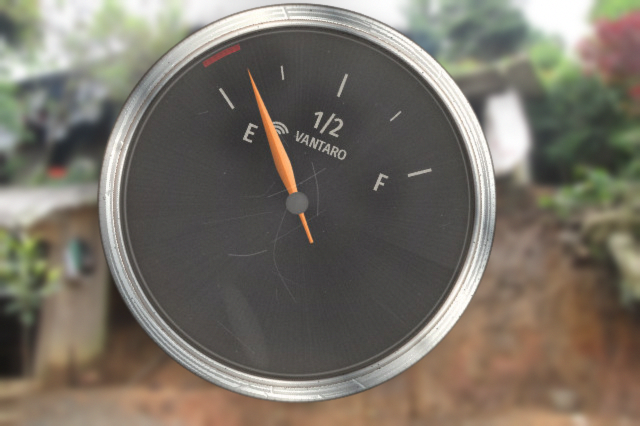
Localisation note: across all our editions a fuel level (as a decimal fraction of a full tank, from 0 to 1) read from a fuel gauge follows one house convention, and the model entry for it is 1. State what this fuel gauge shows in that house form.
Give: 0.125
